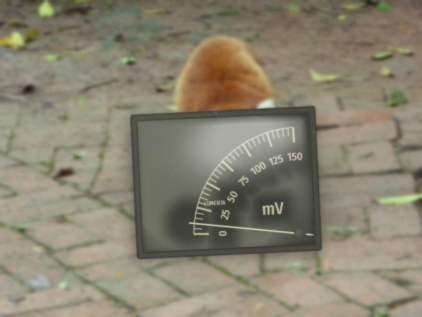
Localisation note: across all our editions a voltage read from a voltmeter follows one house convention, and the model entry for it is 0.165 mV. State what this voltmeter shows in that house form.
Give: 10 mV
